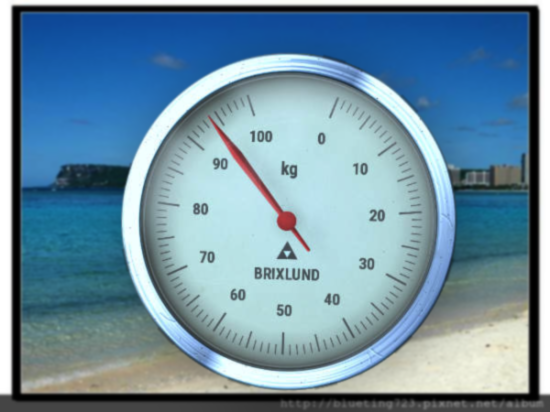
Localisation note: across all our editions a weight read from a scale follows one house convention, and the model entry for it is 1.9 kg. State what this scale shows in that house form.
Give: 94 kg
